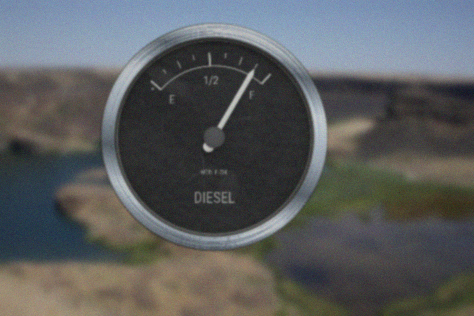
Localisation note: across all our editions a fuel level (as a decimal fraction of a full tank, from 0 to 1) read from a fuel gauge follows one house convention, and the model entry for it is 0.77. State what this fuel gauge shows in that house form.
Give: 0.875
